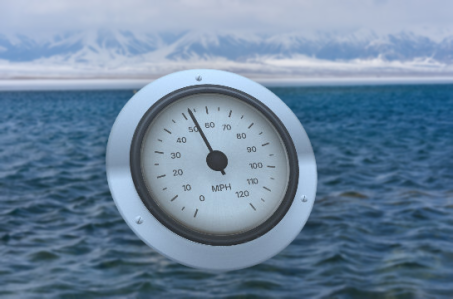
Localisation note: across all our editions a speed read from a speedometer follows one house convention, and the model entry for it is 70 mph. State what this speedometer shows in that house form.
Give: 52.5 mph
